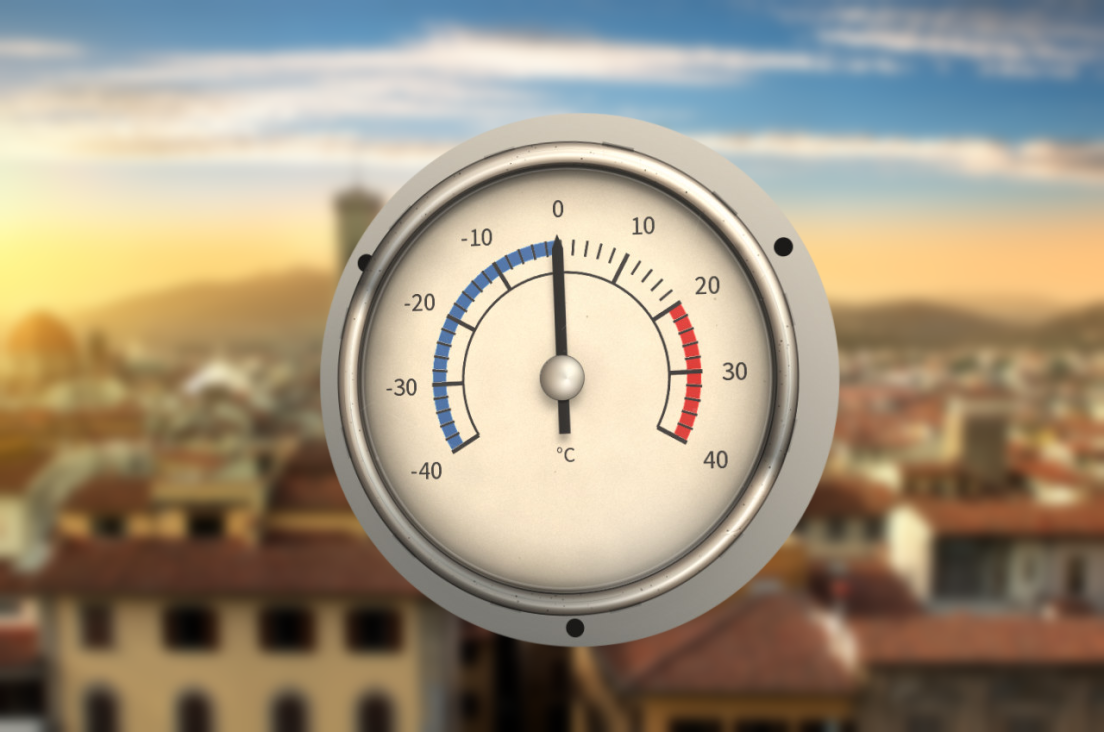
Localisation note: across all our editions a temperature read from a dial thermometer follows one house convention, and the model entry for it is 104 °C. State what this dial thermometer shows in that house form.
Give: 0 °C
